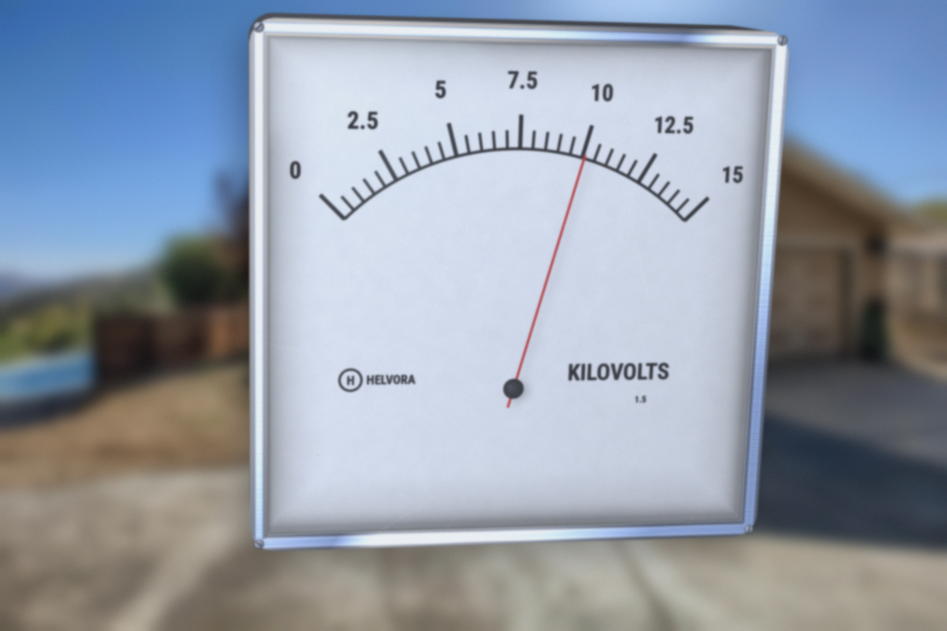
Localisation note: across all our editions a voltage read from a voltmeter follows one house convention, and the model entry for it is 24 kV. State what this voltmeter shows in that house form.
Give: 10 kV
